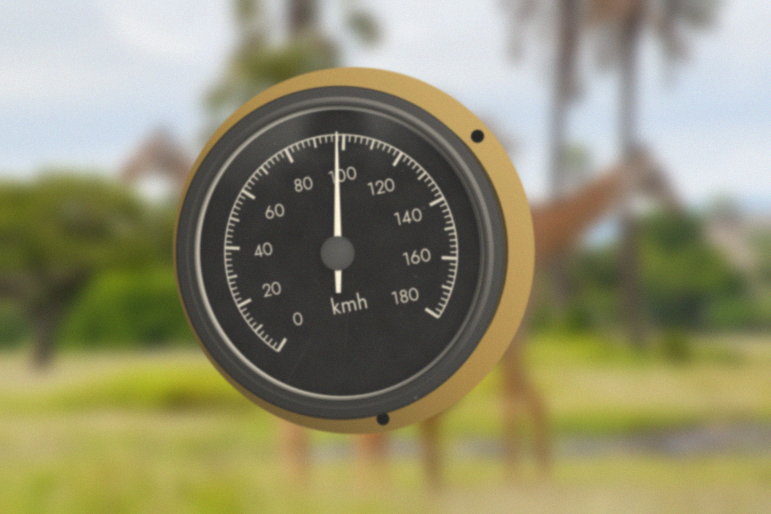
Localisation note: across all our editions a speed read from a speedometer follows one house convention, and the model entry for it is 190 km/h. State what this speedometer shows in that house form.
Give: 98 km/h
